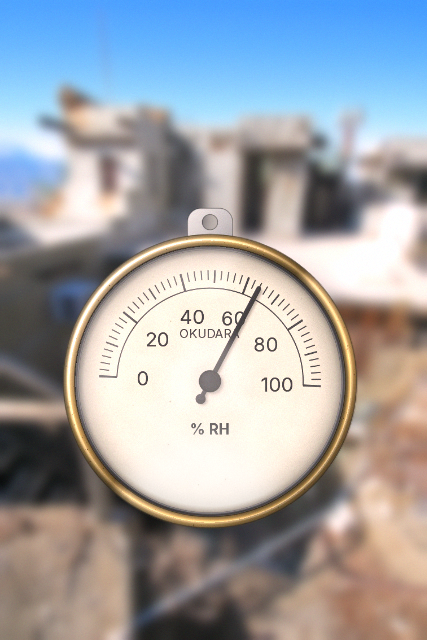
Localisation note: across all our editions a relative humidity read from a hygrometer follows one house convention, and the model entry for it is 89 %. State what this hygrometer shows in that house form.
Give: 64 %
